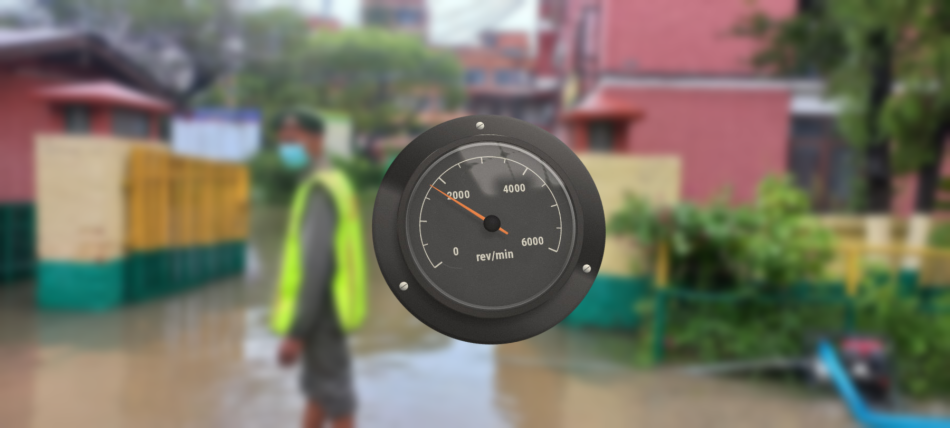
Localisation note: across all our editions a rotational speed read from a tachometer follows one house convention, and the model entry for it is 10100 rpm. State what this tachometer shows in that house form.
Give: 1750 rpm
